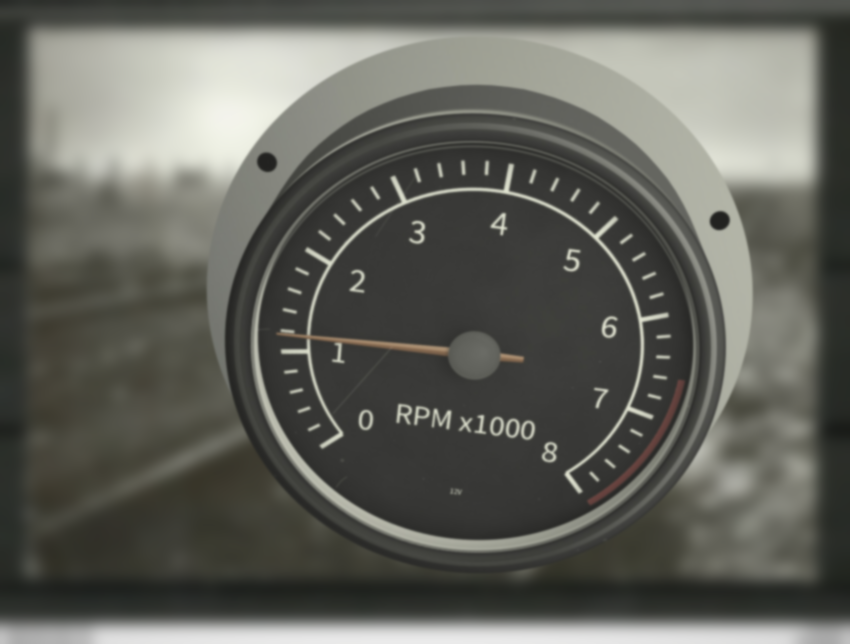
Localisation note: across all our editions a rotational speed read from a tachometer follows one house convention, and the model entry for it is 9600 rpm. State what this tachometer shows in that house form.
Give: 1200 rpm
